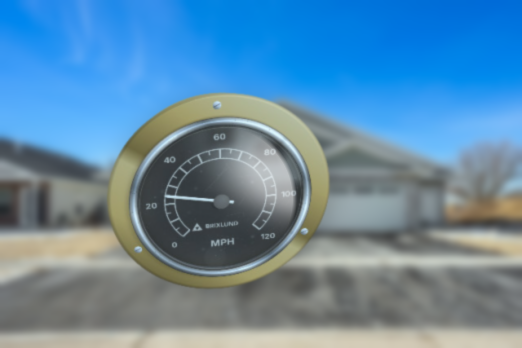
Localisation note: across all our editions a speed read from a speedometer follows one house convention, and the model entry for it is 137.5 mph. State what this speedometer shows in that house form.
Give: 25 mph
